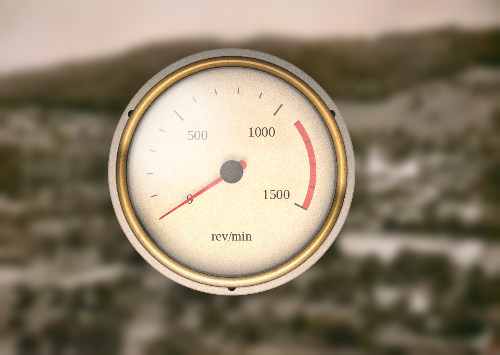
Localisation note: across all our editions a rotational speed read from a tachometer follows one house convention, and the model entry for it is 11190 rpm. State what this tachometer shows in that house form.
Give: 0 rpm
